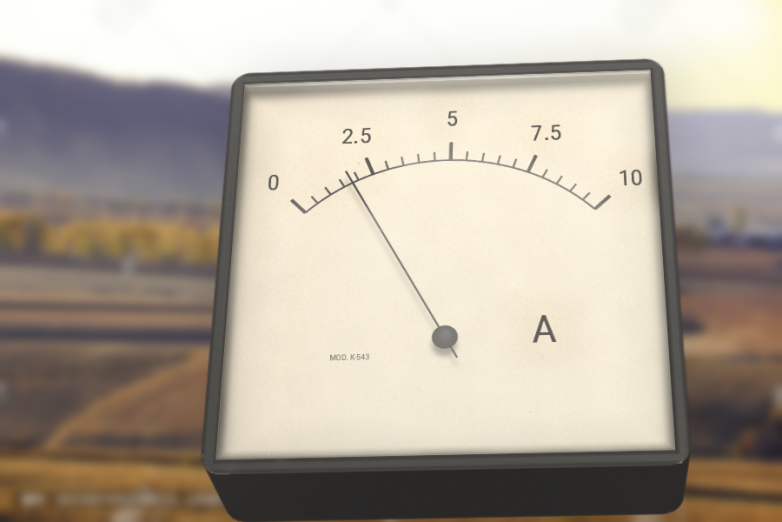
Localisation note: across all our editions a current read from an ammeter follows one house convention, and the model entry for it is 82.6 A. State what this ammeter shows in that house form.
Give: 1.75 A
